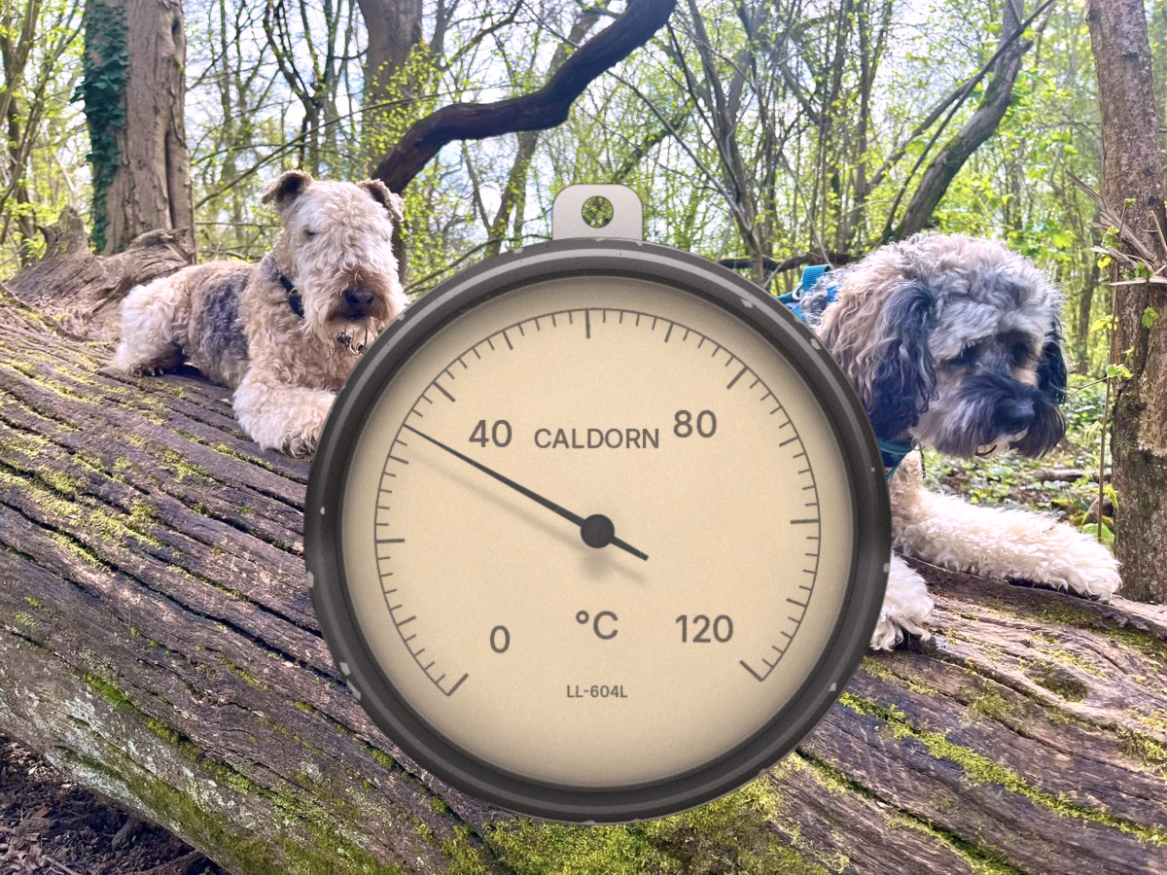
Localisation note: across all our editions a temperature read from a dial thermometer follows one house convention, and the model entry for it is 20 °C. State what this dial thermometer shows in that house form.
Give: 34 °C
